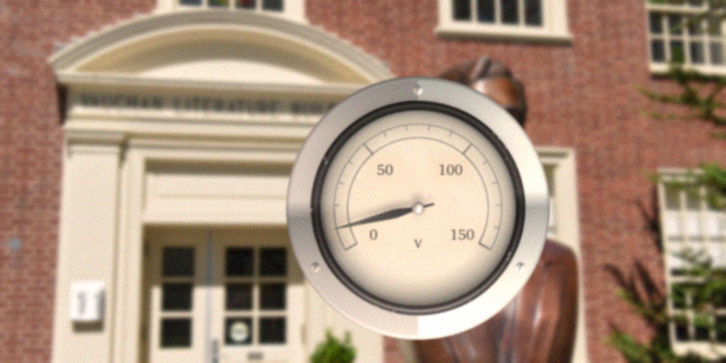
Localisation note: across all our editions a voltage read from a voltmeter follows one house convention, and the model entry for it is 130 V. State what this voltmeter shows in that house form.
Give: 10 V
